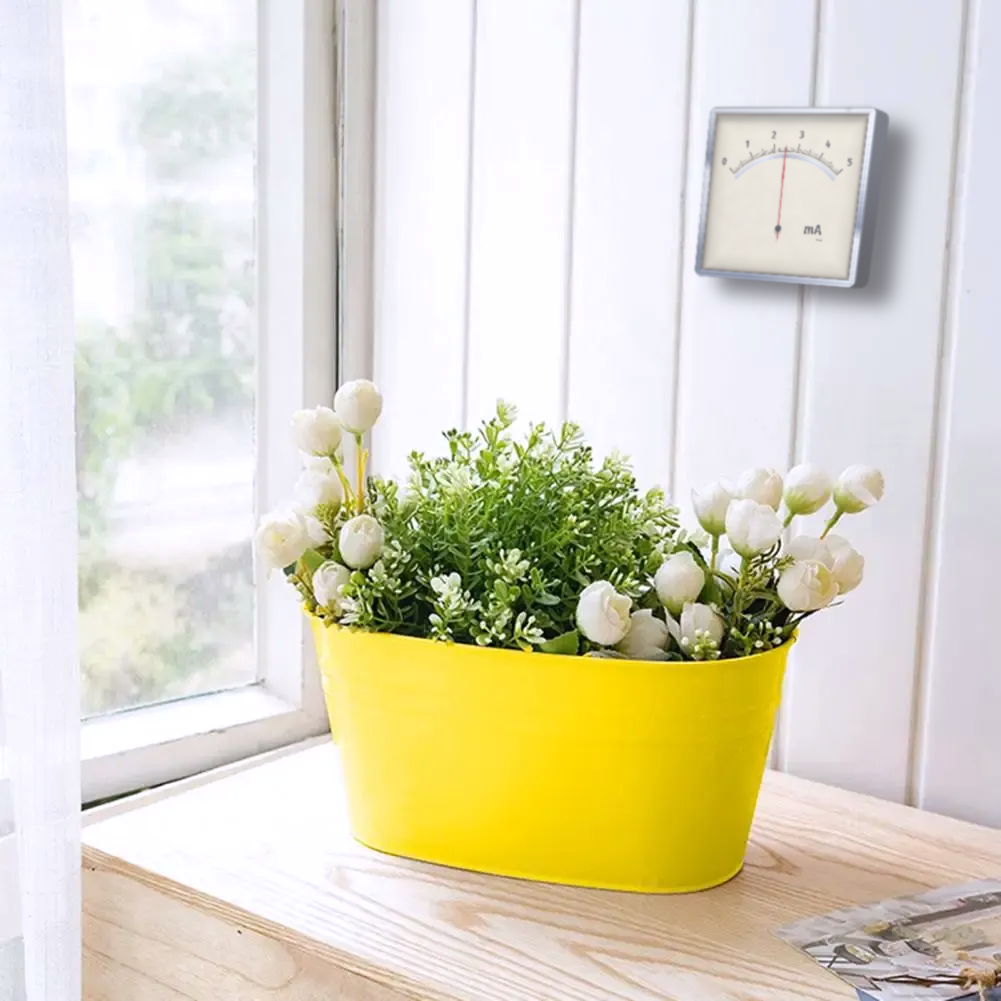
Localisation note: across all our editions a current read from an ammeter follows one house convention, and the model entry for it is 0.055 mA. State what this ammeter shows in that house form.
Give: 2.5 mA
